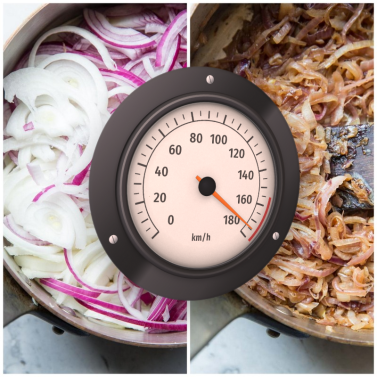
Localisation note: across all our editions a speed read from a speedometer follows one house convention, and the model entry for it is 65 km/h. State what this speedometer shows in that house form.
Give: 175 km/h
